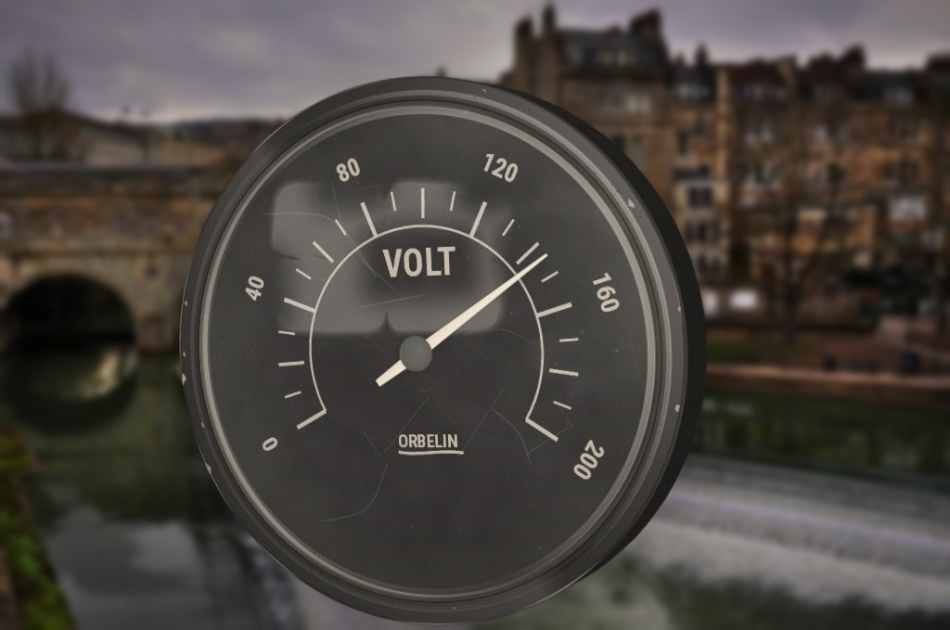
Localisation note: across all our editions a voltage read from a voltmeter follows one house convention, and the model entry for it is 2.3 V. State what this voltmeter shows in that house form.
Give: 145 V
